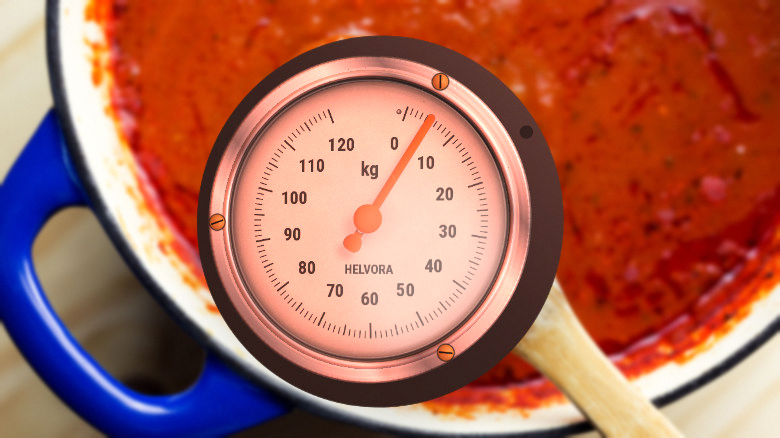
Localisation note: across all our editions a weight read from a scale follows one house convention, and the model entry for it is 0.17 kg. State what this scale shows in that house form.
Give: 5 kg
